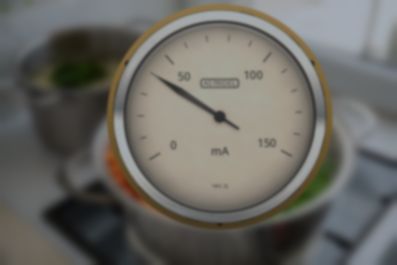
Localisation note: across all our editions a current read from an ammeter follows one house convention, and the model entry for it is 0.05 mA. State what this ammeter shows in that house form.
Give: 40 mA
